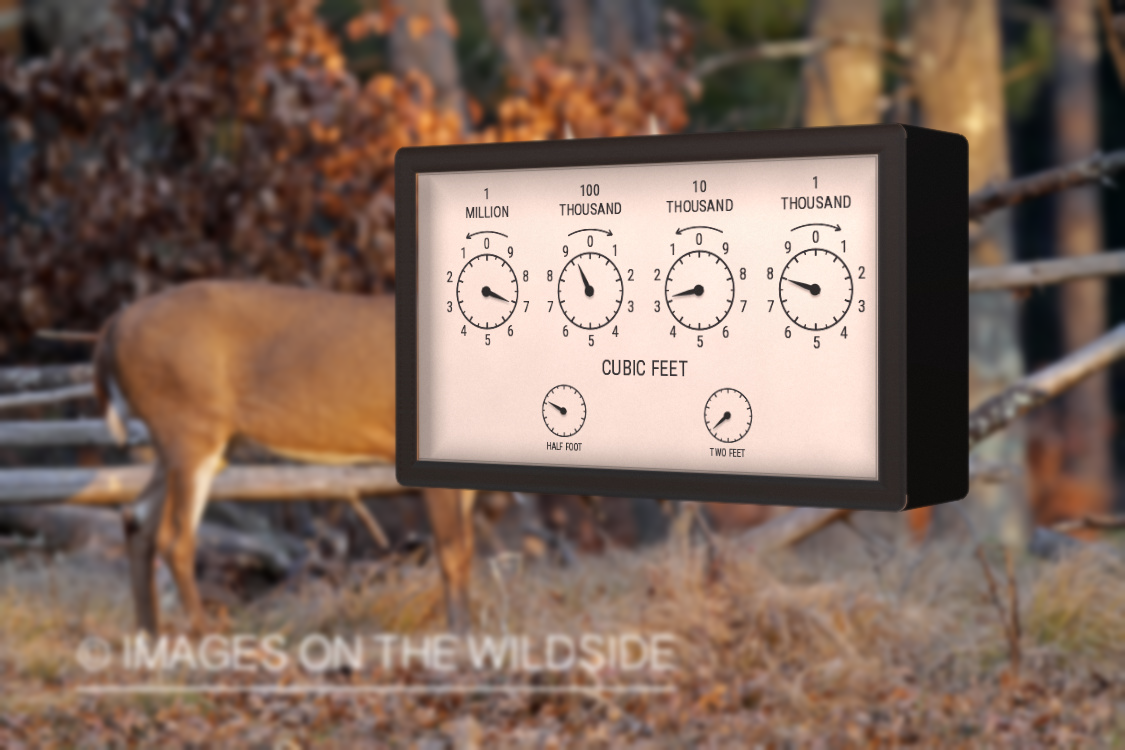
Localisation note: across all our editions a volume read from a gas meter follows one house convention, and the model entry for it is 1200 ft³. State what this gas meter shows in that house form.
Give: 692800 ft³
